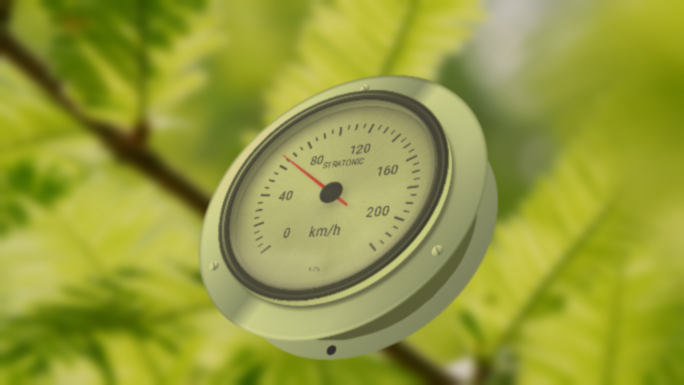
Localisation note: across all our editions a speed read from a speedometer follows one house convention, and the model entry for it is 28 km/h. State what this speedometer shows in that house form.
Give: 65 km/h
